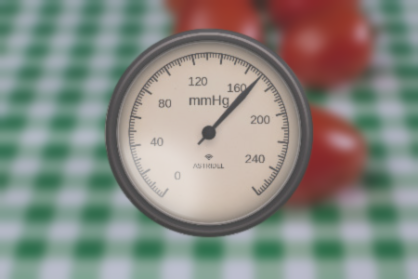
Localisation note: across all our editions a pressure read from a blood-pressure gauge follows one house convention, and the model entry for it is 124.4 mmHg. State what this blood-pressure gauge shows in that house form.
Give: 170 mmHg
